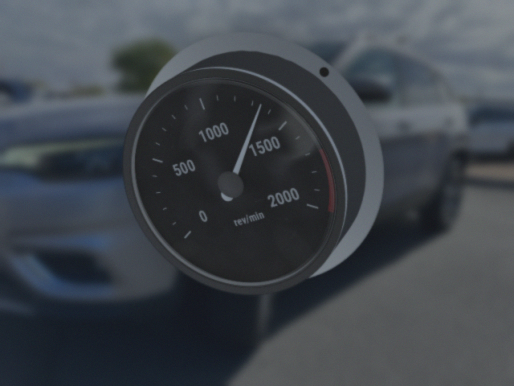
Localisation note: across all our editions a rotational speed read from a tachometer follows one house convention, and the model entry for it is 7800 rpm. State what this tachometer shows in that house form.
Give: 1350 rpm
